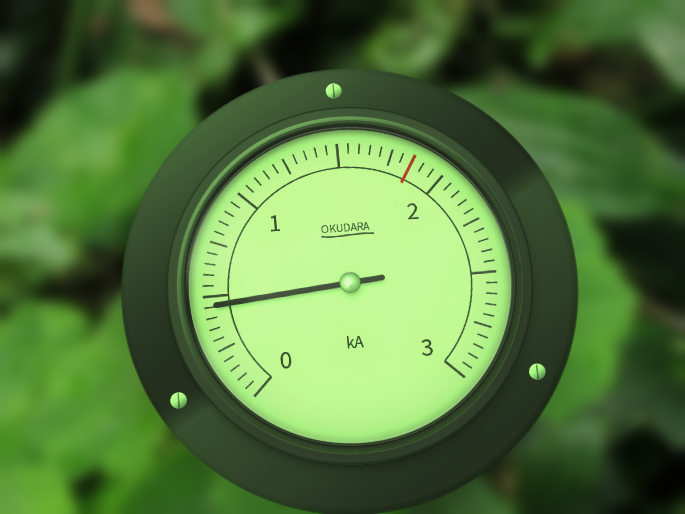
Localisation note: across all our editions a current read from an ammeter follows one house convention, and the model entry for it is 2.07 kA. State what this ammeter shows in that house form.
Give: 0.45 kA
